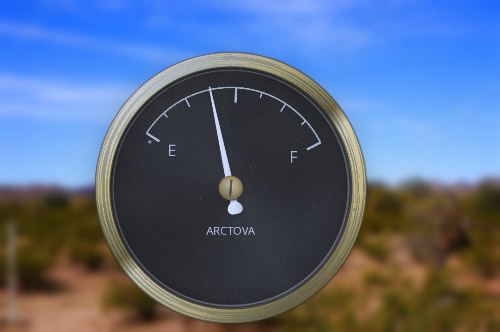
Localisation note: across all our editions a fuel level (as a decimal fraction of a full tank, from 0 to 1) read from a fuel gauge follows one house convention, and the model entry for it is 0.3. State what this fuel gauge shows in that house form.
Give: 0.375
